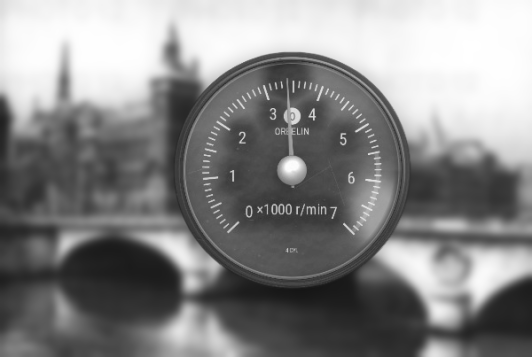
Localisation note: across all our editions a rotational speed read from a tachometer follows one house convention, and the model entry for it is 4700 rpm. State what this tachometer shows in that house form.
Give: 3400 rpm
